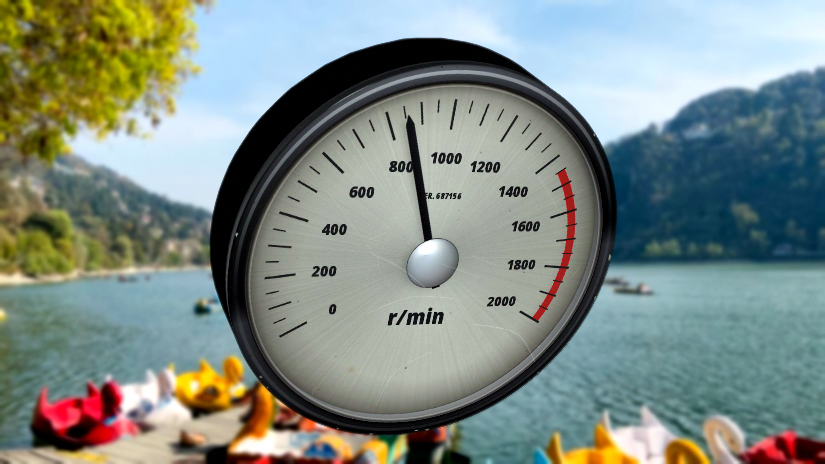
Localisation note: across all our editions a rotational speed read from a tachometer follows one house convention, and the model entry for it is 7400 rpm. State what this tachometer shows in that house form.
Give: 850 rpm
